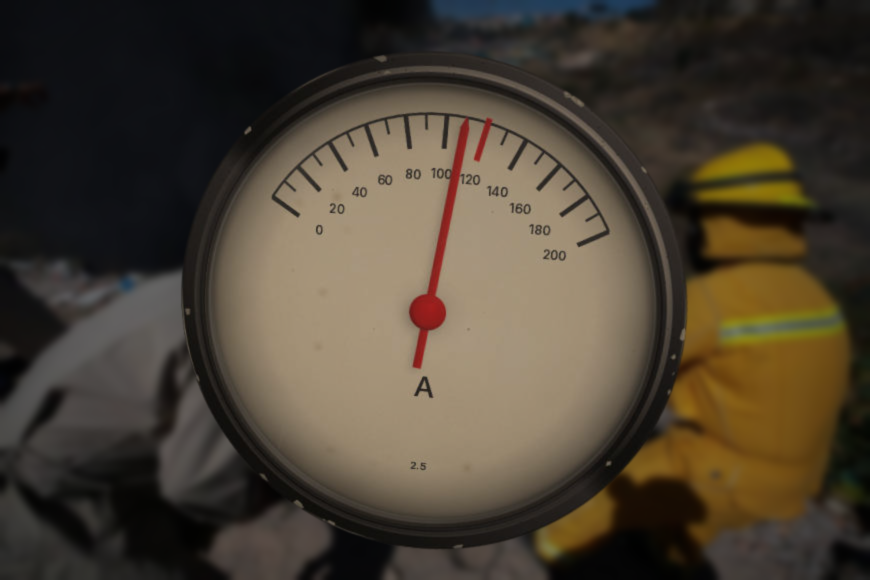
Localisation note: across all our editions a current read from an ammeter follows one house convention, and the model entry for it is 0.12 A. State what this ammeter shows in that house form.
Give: 110 A
